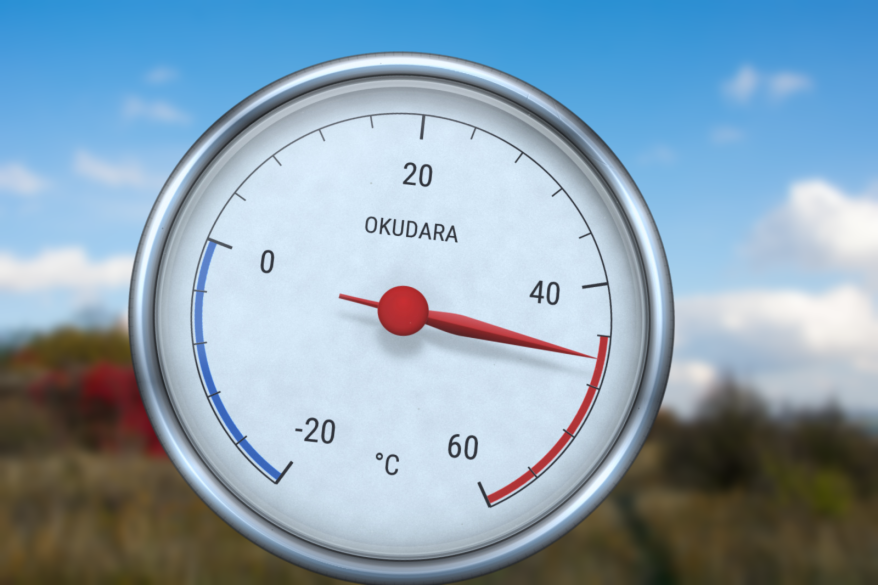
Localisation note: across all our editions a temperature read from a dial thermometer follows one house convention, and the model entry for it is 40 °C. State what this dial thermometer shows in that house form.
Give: 46 °C
